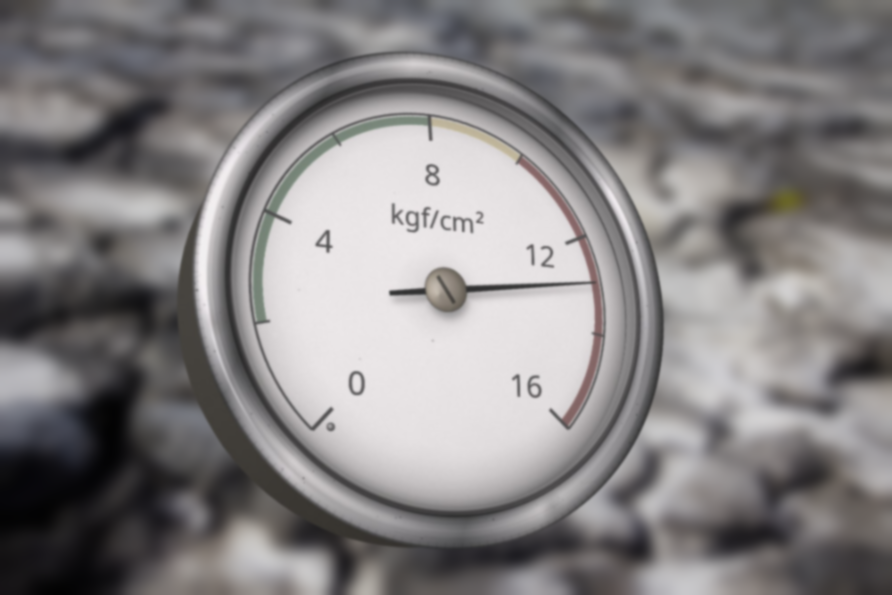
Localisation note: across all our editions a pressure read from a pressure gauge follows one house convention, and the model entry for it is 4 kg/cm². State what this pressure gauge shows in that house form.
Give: 13 kg/cm²
